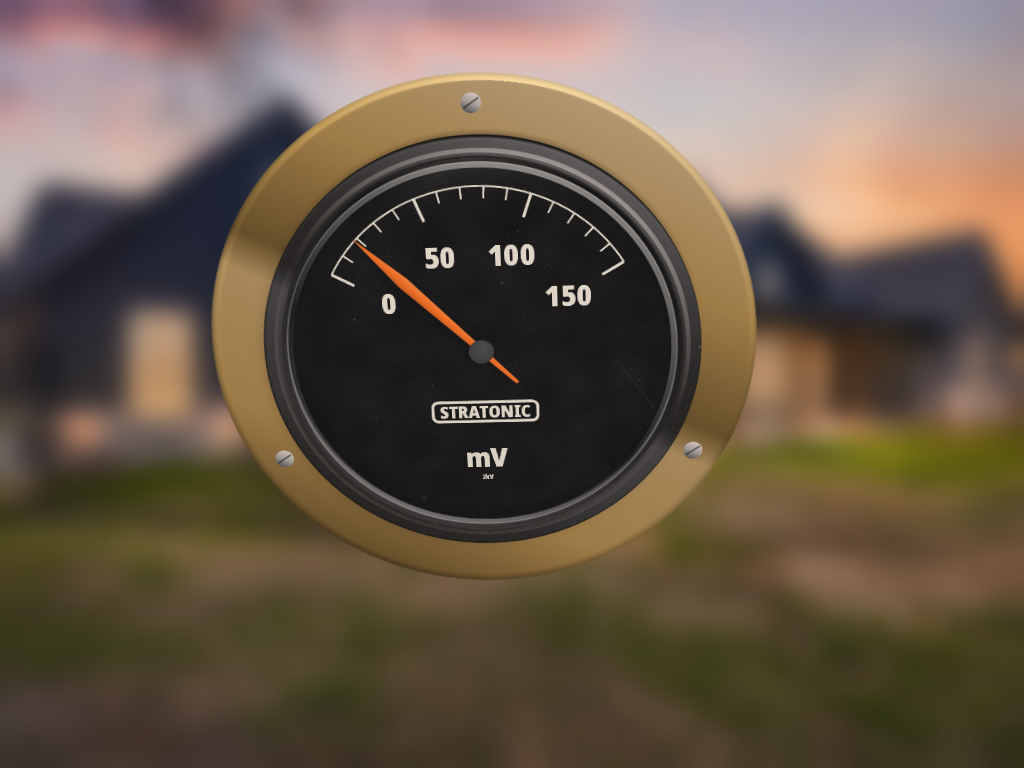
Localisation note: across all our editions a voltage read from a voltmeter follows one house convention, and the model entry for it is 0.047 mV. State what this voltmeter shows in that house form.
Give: 20 mV
